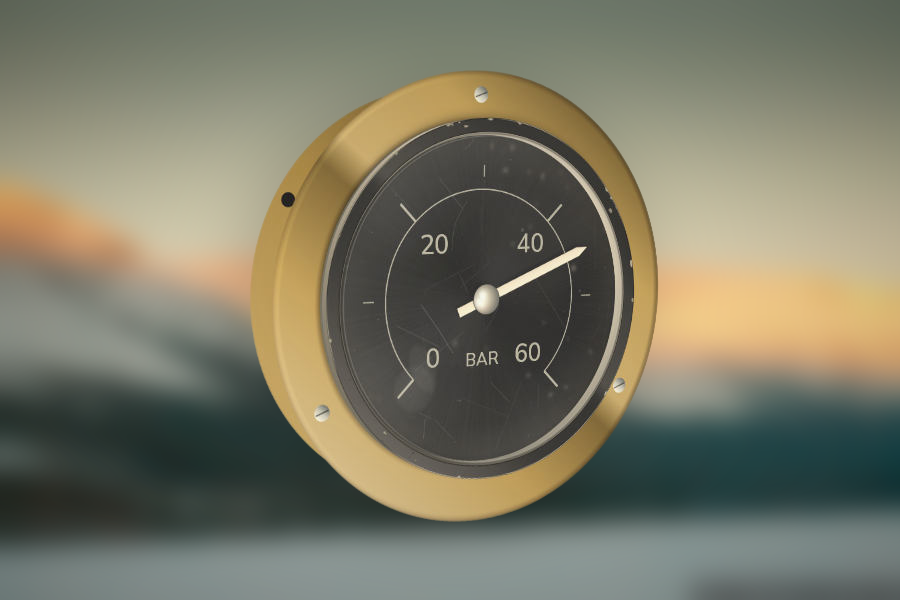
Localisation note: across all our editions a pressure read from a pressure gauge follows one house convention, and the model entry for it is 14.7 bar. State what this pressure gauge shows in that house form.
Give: 45 bar
